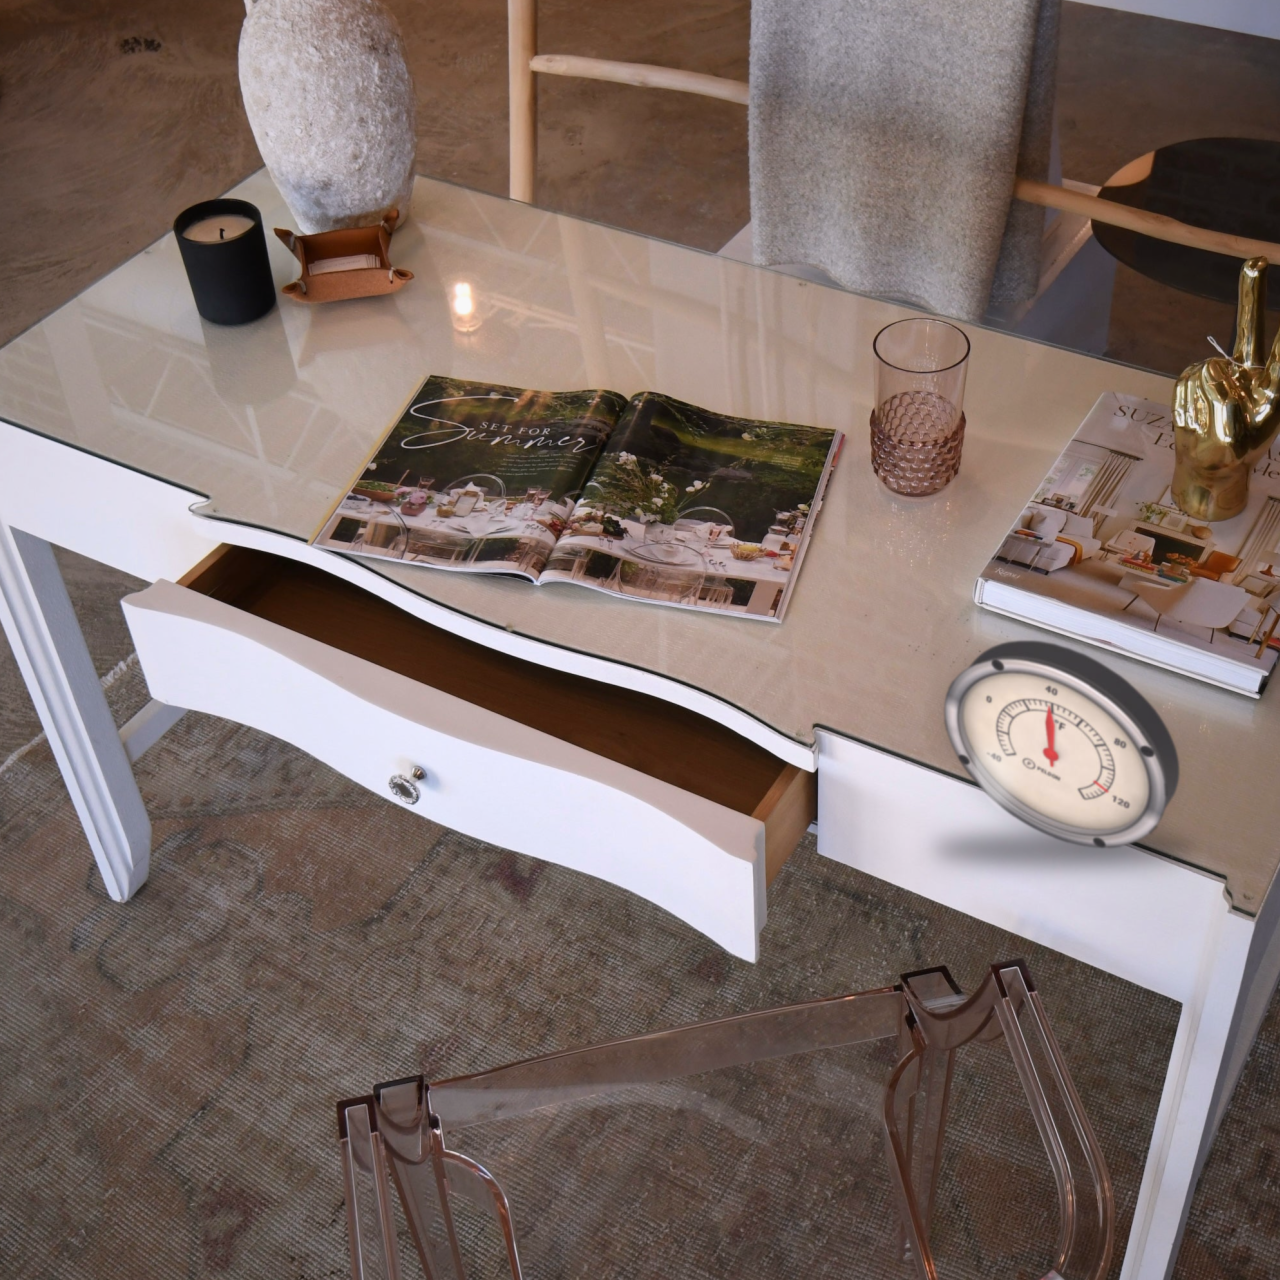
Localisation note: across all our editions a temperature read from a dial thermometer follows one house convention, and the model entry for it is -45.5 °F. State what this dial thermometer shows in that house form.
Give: 40 °F
